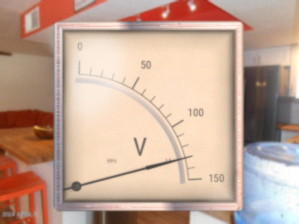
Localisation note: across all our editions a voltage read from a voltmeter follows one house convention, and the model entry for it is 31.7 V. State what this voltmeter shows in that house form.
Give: 130 V
